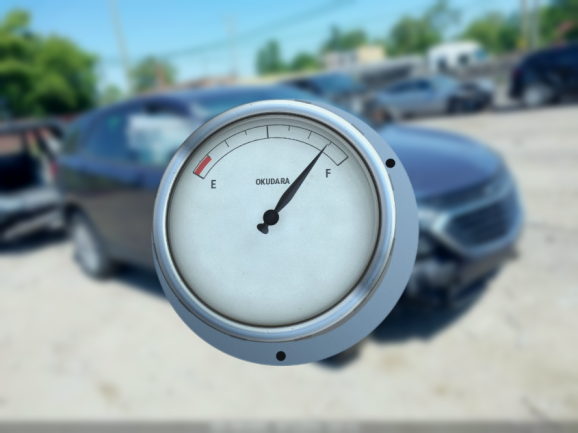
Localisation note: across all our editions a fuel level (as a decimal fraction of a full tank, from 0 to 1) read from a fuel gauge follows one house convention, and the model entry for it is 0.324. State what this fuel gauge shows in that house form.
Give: 0.875
